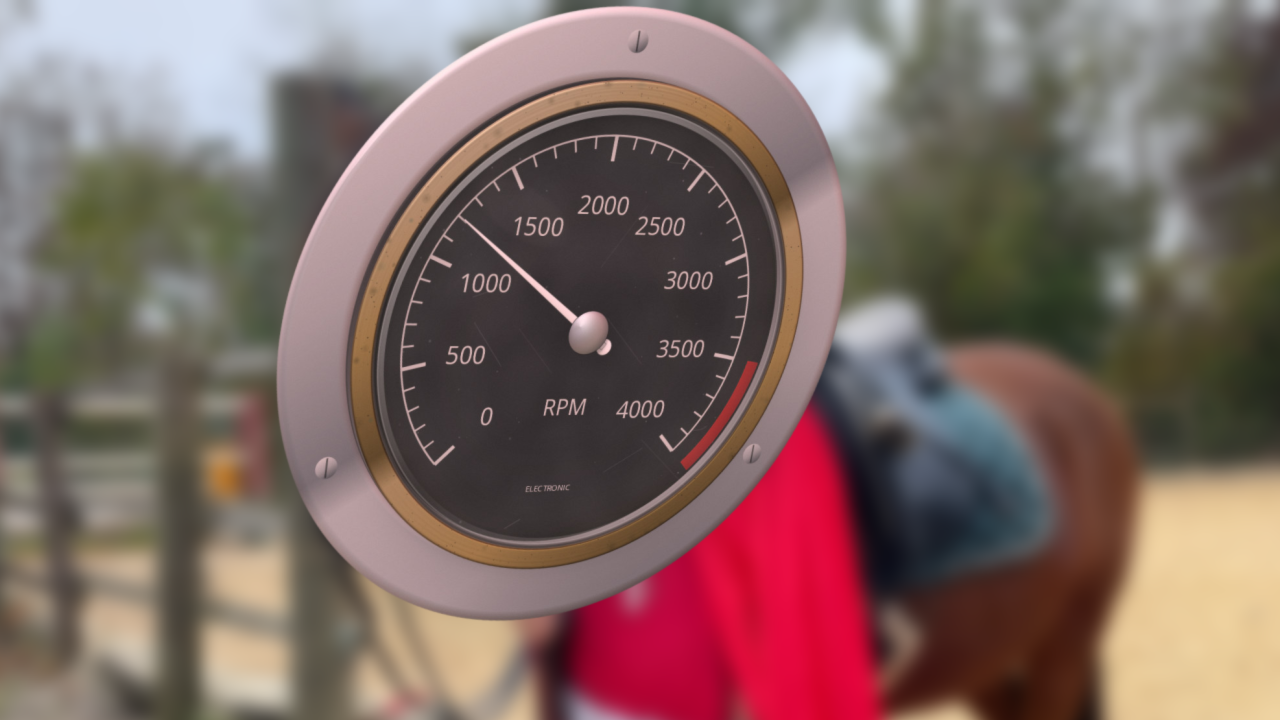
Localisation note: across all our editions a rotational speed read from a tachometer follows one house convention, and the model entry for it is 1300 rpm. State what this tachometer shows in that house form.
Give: 1200 rpm
